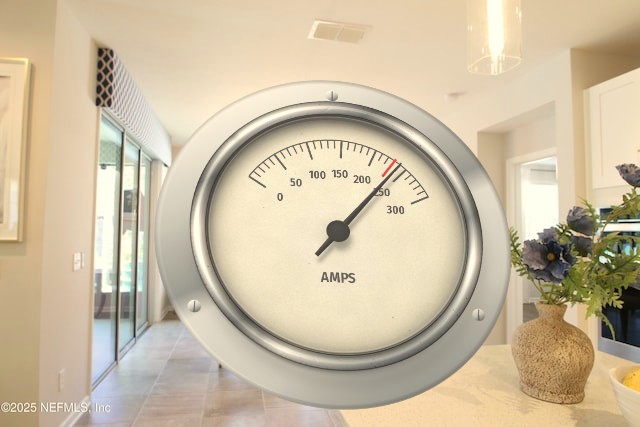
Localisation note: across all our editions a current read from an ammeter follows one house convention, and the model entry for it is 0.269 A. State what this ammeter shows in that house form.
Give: 240 A
